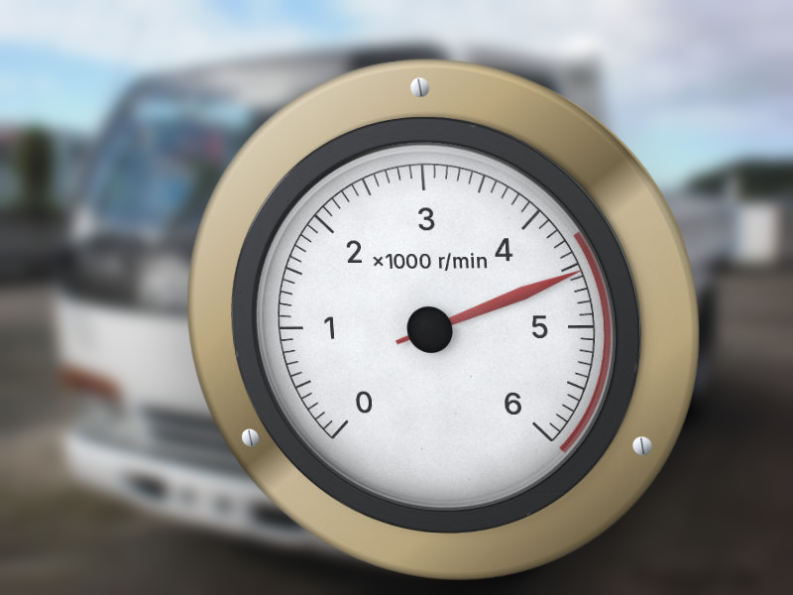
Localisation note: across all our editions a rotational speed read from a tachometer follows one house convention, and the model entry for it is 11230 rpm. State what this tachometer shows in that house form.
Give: 4550 rpm
